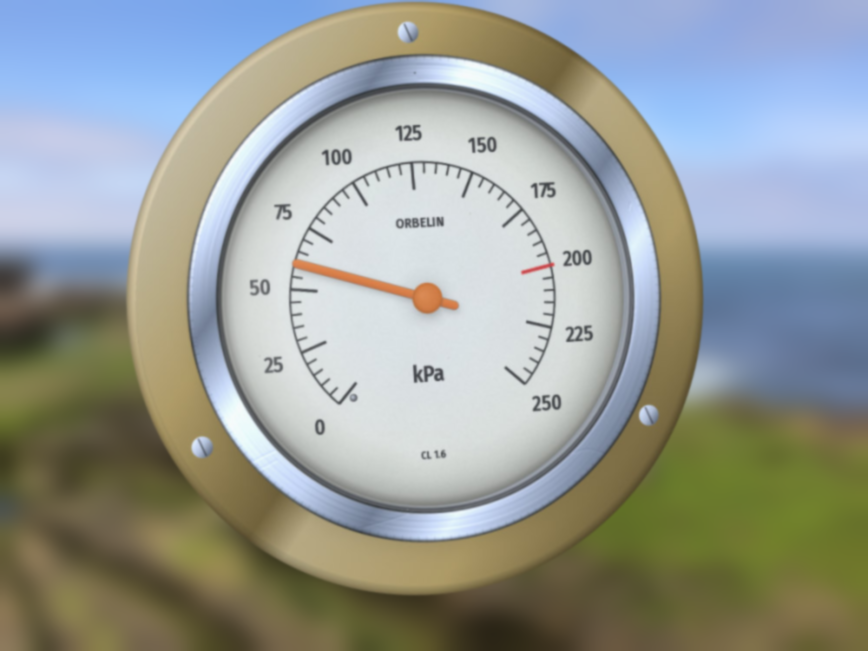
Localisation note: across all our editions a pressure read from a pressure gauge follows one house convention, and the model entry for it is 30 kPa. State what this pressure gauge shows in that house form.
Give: 60 kPa
